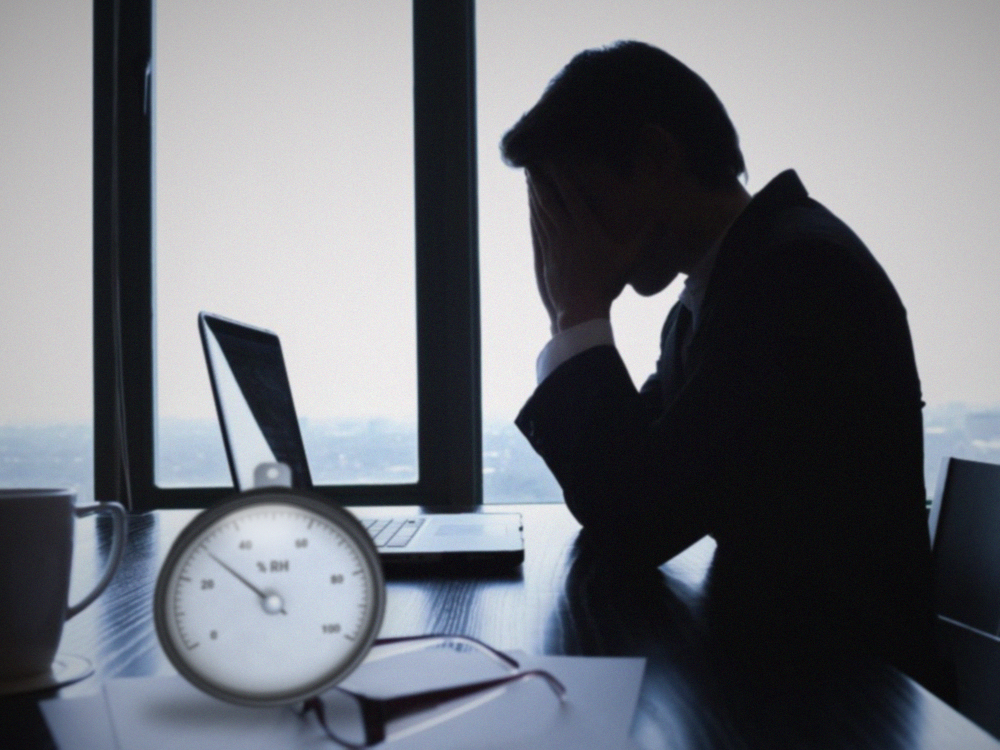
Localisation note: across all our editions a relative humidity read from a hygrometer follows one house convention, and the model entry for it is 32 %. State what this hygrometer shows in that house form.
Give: 30 %
